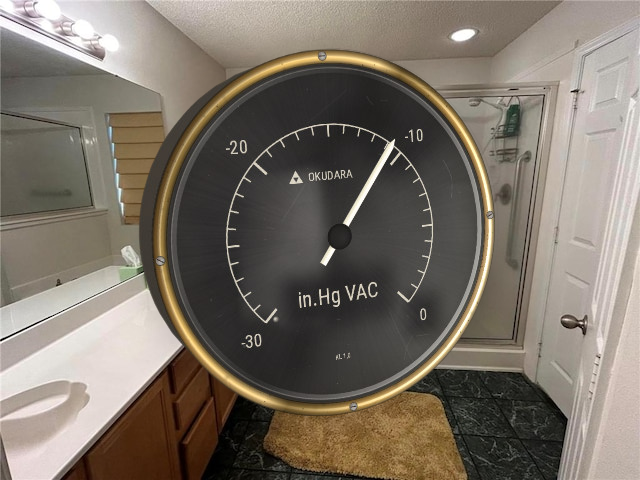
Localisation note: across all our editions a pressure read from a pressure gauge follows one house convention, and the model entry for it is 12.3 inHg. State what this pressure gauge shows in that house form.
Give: -11 inHg
